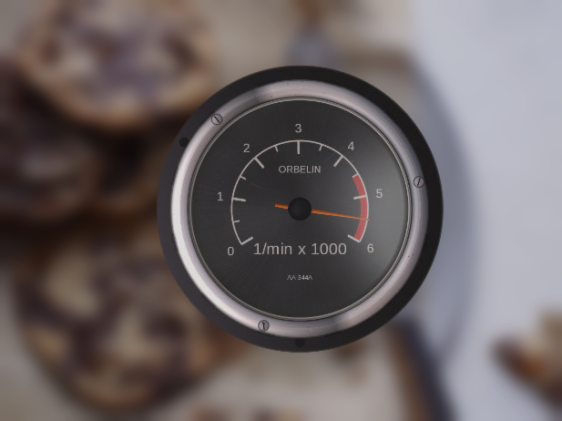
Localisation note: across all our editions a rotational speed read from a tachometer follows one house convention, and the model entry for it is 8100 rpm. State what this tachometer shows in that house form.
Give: 5500 rpm
